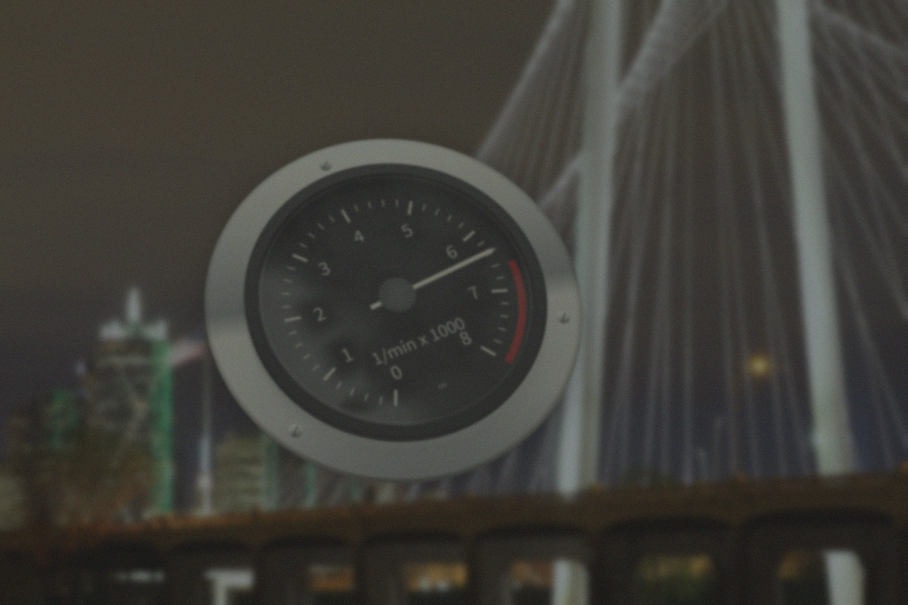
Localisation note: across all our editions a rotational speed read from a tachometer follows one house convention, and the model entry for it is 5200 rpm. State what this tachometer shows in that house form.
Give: 6400 rpm
